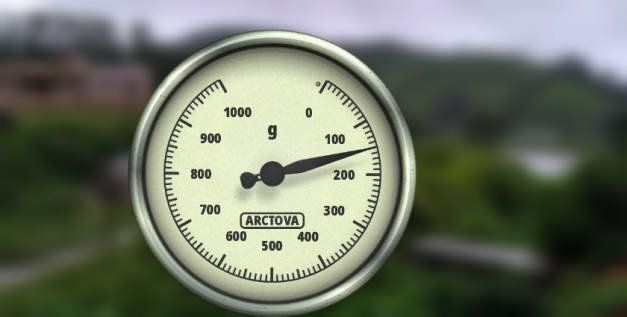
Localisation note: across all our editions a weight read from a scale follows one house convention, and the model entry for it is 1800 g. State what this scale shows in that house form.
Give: 150 g
